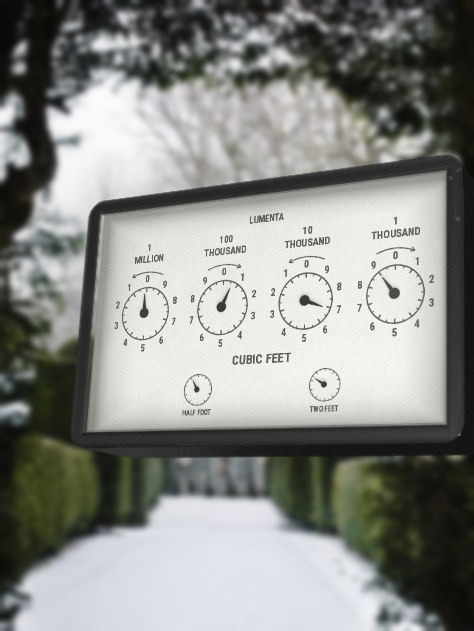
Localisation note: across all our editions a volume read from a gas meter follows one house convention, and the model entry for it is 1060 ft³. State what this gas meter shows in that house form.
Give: 6900 ft³
